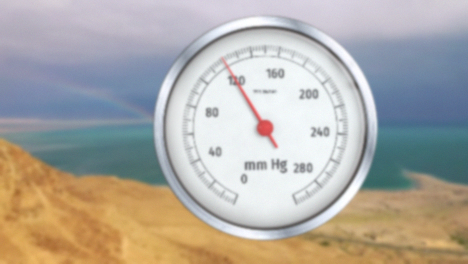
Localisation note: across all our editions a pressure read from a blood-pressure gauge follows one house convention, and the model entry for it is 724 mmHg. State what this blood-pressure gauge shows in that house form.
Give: 120 mmHg
